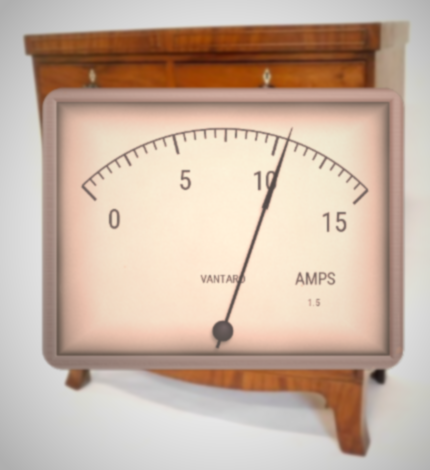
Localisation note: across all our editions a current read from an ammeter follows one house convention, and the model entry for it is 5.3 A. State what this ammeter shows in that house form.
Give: 10.5 A
